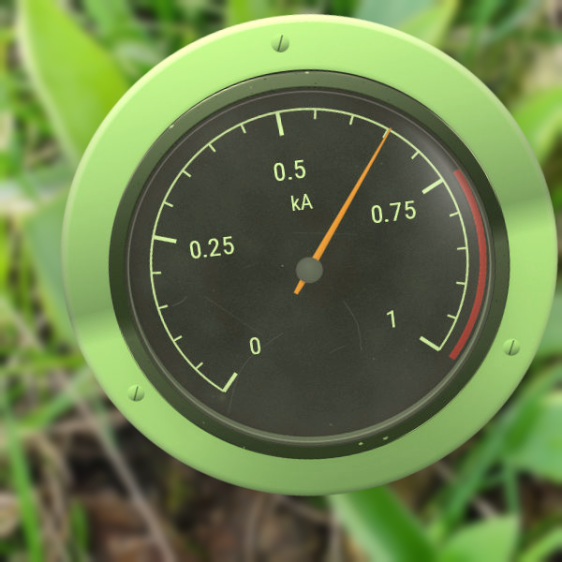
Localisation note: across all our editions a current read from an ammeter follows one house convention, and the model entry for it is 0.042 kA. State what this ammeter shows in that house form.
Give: 0.65 kA
